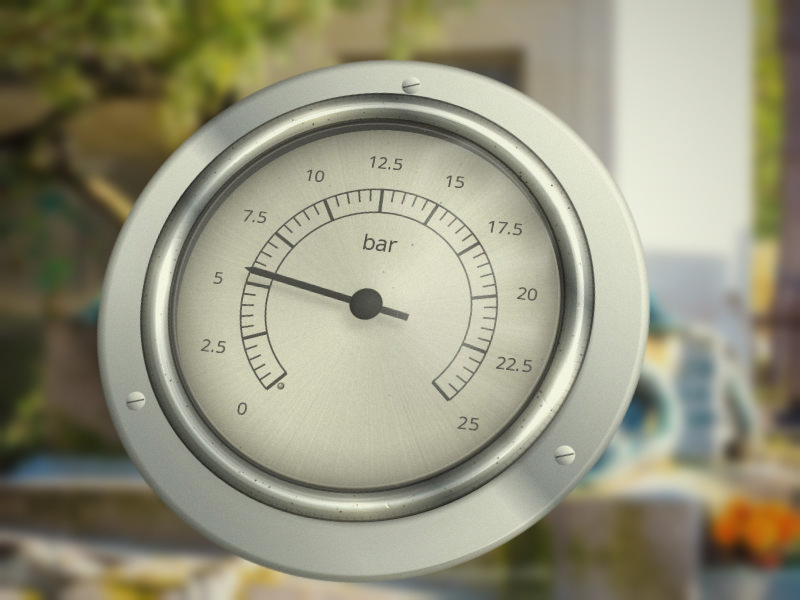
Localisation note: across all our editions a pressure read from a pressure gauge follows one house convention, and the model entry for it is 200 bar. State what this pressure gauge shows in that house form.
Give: 5.5 bar
